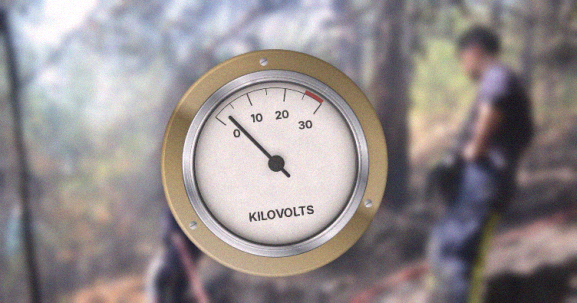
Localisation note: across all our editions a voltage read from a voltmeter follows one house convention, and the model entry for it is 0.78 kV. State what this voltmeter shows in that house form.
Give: 2.5 kV
